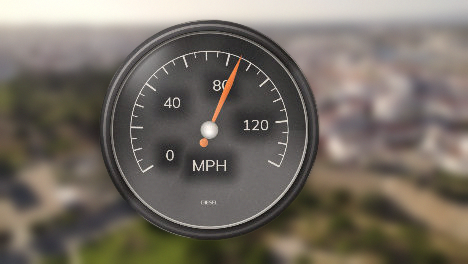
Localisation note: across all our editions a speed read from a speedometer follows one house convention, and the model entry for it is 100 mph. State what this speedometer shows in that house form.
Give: 85 mph
